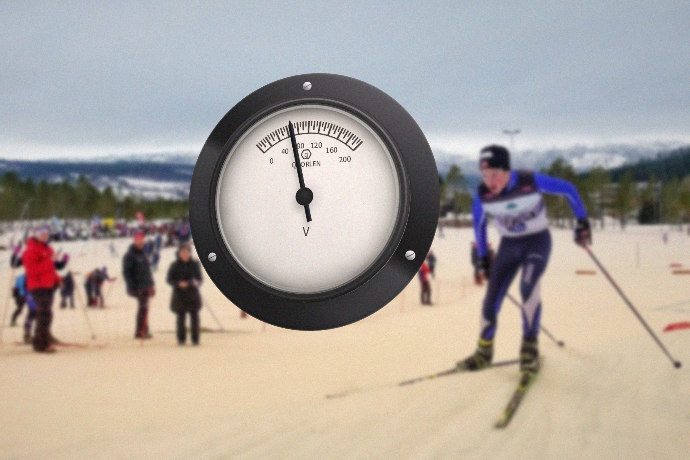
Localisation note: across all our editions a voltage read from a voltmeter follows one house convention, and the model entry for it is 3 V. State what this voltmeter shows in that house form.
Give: 70 V
